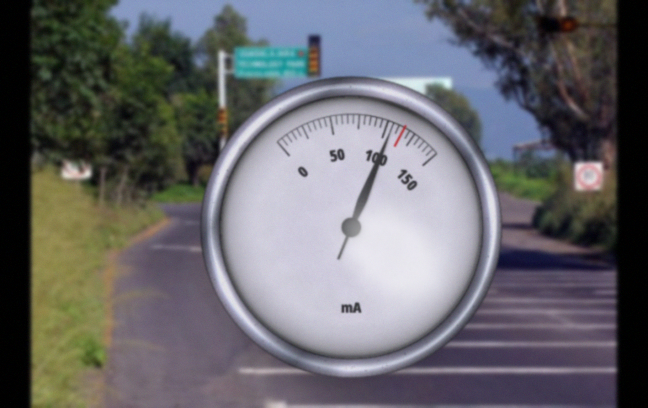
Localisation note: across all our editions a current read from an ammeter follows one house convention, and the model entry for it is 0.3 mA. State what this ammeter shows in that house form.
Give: 105 mA
